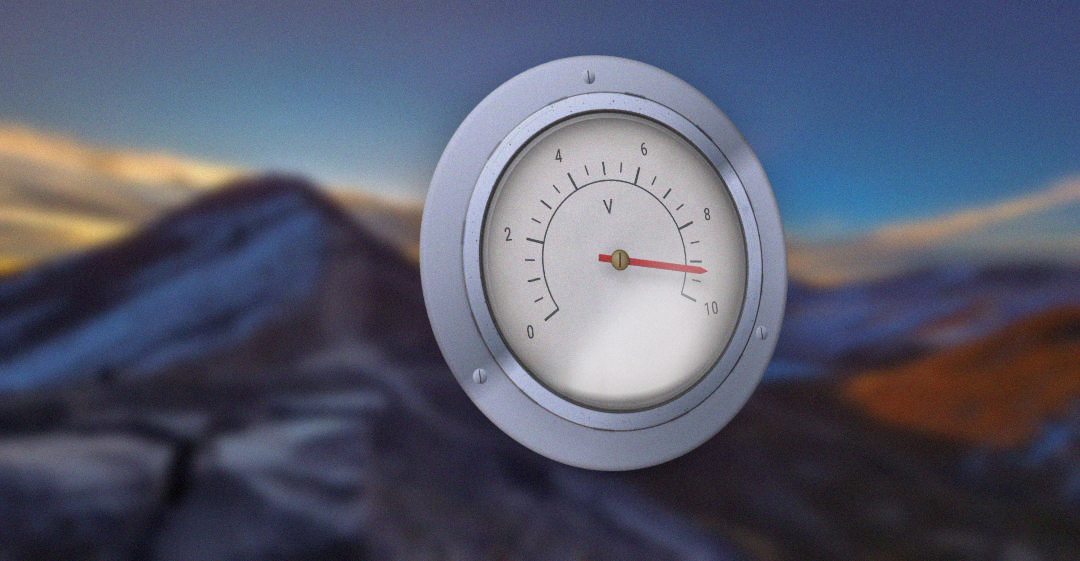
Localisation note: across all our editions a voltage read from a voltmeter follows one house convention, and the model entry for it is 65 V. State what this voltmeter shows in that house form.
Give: 9.25 V
